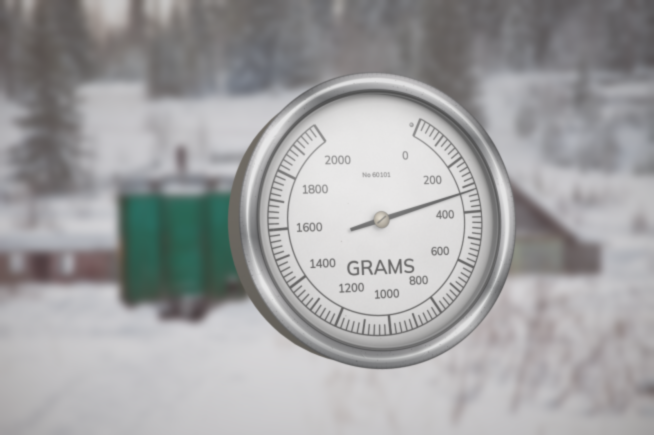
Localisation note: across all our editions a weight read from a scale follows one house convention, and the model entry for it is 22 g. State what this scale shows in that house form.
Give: 320 g
